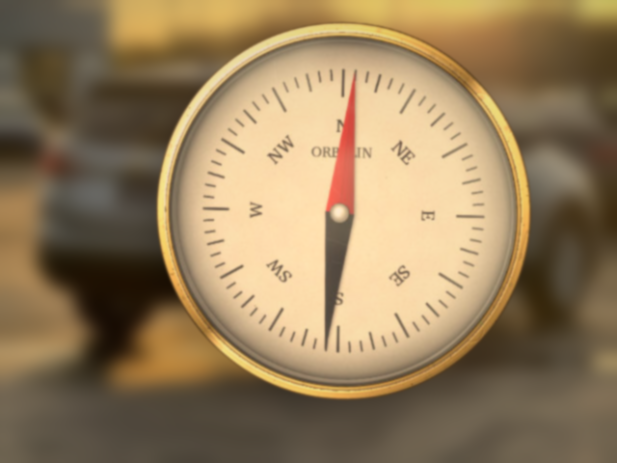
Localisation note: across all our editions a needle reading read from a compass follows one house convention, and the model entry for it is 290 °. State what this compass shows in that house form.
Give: 5 °
